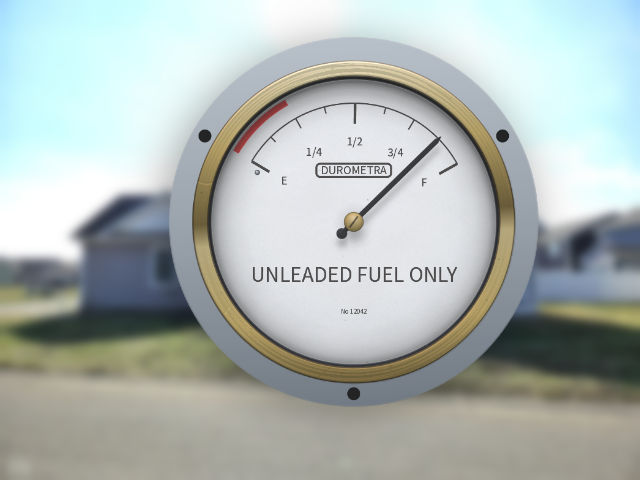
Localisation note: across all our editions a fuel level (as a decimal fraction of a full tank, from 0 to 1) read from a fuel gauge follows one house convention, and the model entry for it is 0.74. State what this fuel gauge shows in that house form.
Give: 0.875
